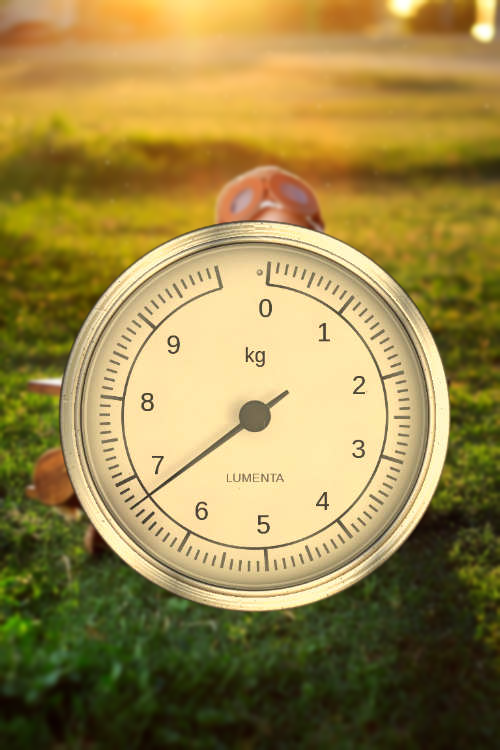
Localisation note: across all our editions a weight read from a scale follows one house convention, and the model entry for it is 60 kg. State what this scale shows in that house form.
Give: 6.7 kg
